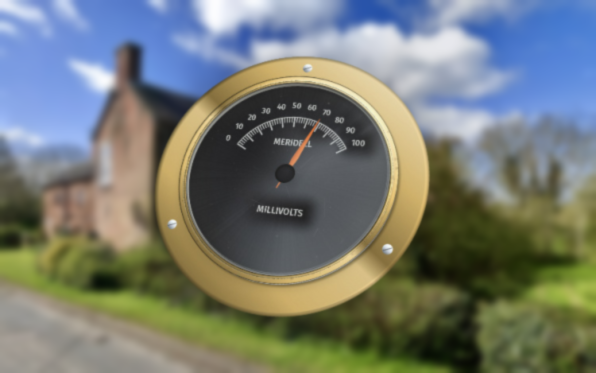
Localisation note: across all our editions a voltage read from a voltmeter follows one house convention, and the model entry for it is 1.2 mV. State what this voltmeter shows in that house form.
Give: 70 mV
